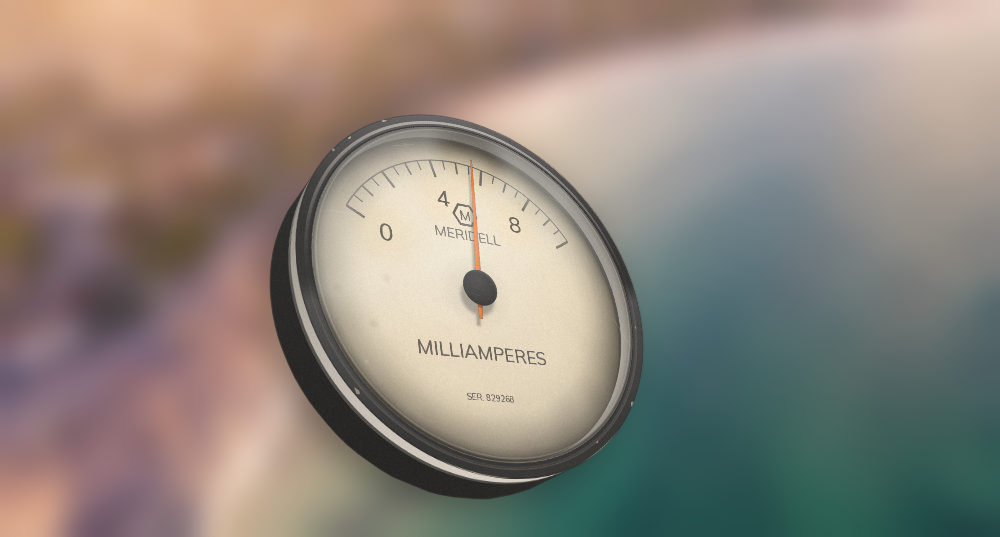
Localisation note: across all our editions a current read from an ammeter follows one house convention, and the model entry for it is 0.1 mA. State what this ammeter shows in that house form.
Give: 5.5 mA
